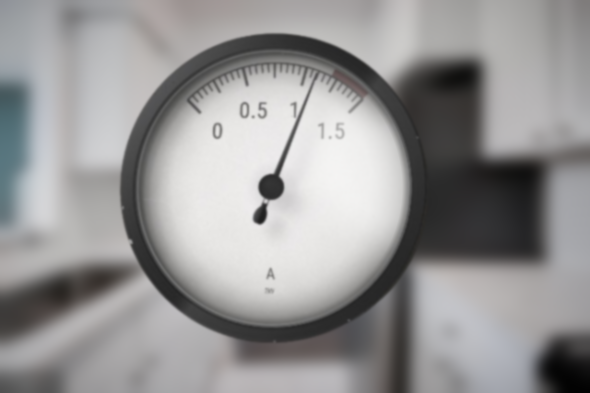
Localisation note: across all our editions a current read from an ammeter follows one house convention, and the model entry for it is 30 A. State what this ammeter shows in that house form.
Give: 1.1 A
